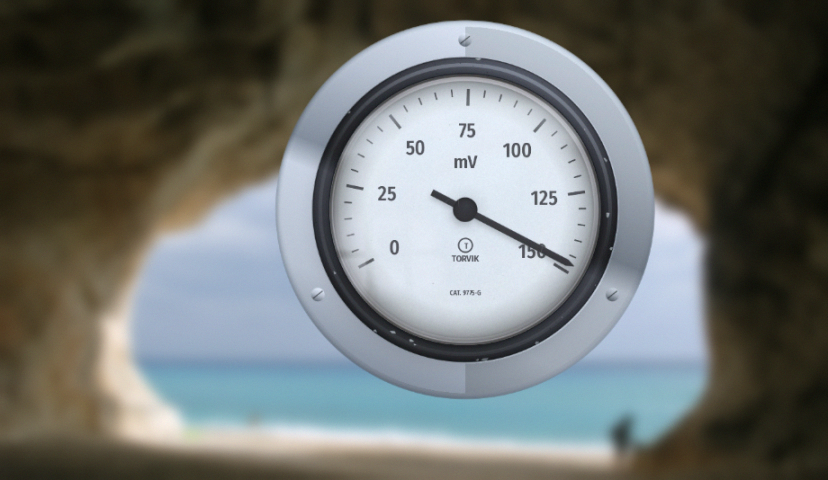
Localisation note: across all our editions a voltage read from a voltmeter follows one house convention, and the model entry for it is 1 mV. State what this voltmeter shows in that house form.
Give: 147.5 mV
